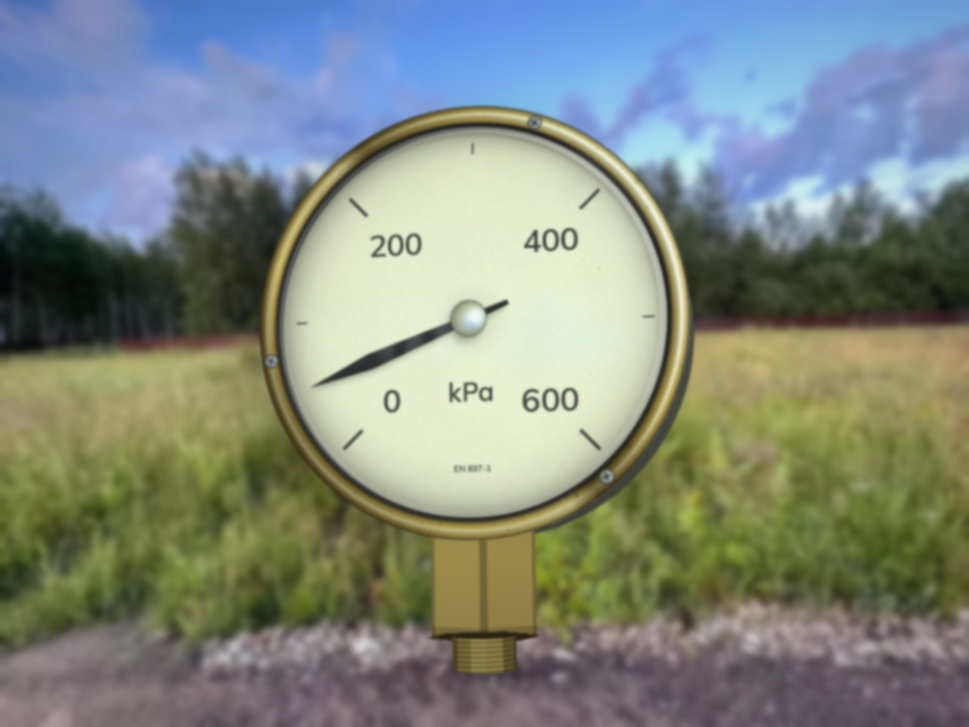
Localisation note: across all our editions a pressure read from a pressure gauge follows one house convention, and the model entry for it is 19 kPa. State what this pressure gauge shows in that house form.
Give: 50 kPa
